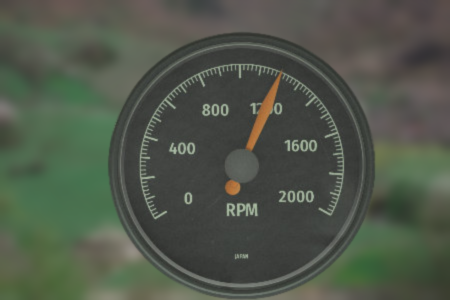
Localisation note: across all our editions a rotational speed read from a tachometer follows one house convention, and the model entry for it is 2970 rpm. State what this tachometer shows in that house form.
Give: 1200 rpm
